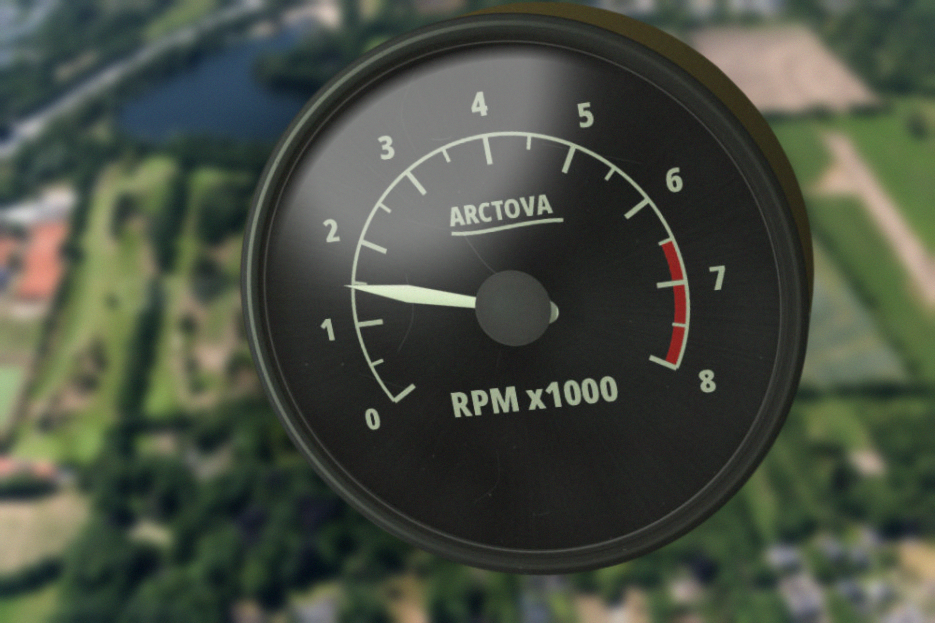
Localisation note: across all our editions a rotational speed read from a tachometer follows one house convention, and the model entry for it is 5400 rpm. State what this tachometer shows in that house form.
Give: 1500 rpm
